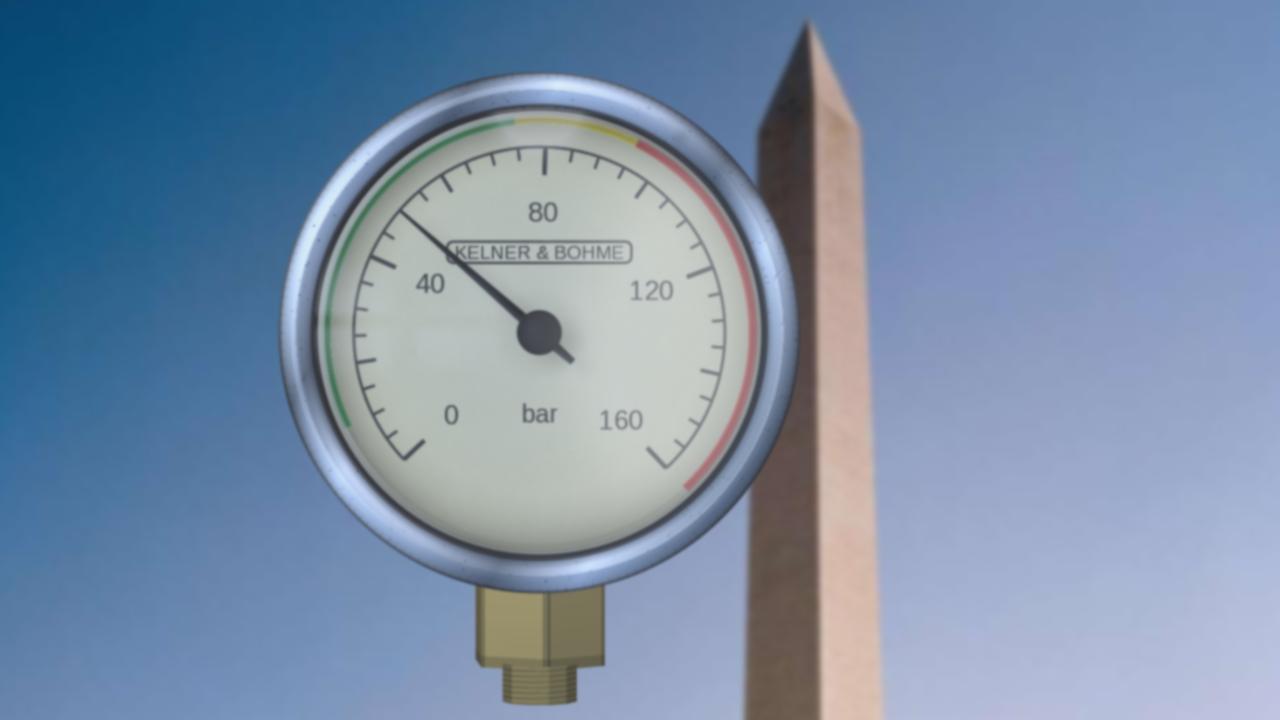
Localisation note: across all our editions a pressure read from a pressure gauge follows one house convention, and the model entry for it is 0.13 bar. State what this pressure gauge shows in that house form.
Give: 50 bar
